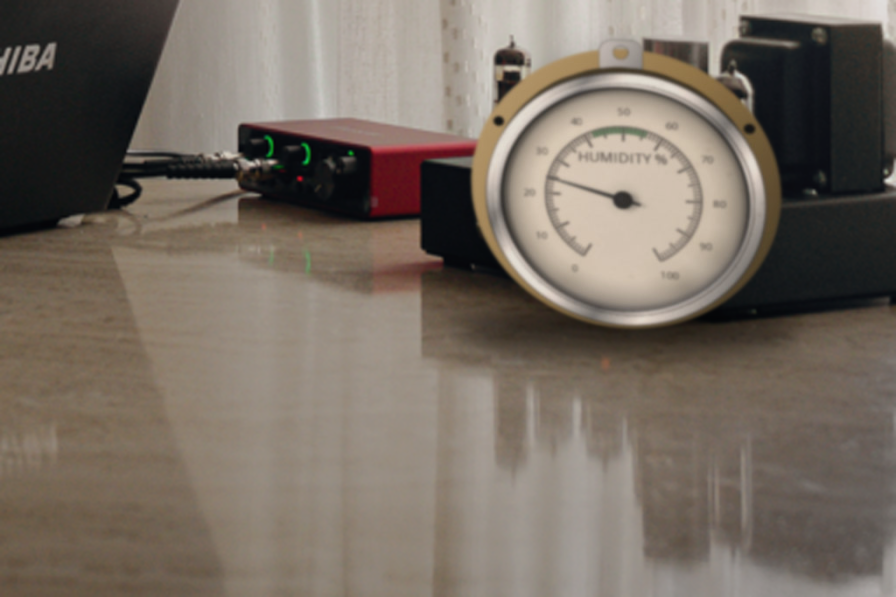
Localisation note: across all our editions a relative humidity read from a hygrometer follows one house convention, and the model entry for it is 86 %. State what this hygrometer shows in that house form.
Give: 25 %
